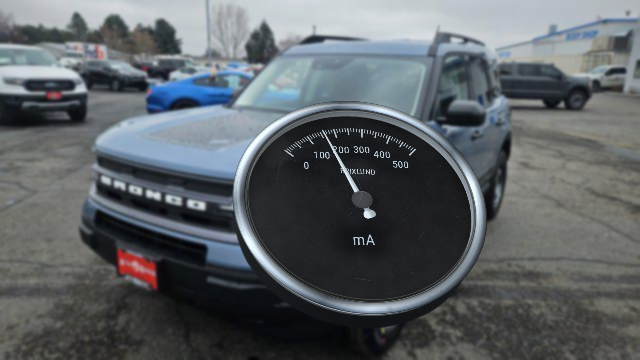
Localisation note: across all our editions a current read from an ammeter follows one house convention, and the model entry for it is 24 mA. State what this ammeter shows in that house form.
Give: 150 mA
